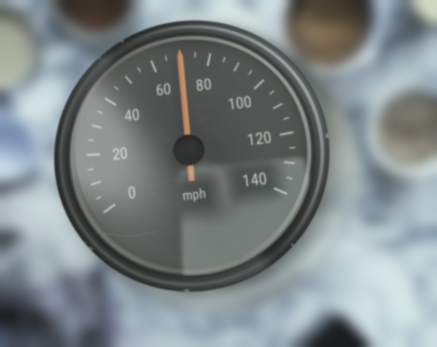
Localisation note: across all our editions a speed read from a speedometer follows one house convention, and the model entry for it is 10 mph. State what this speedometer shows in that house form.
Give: 70 mph
